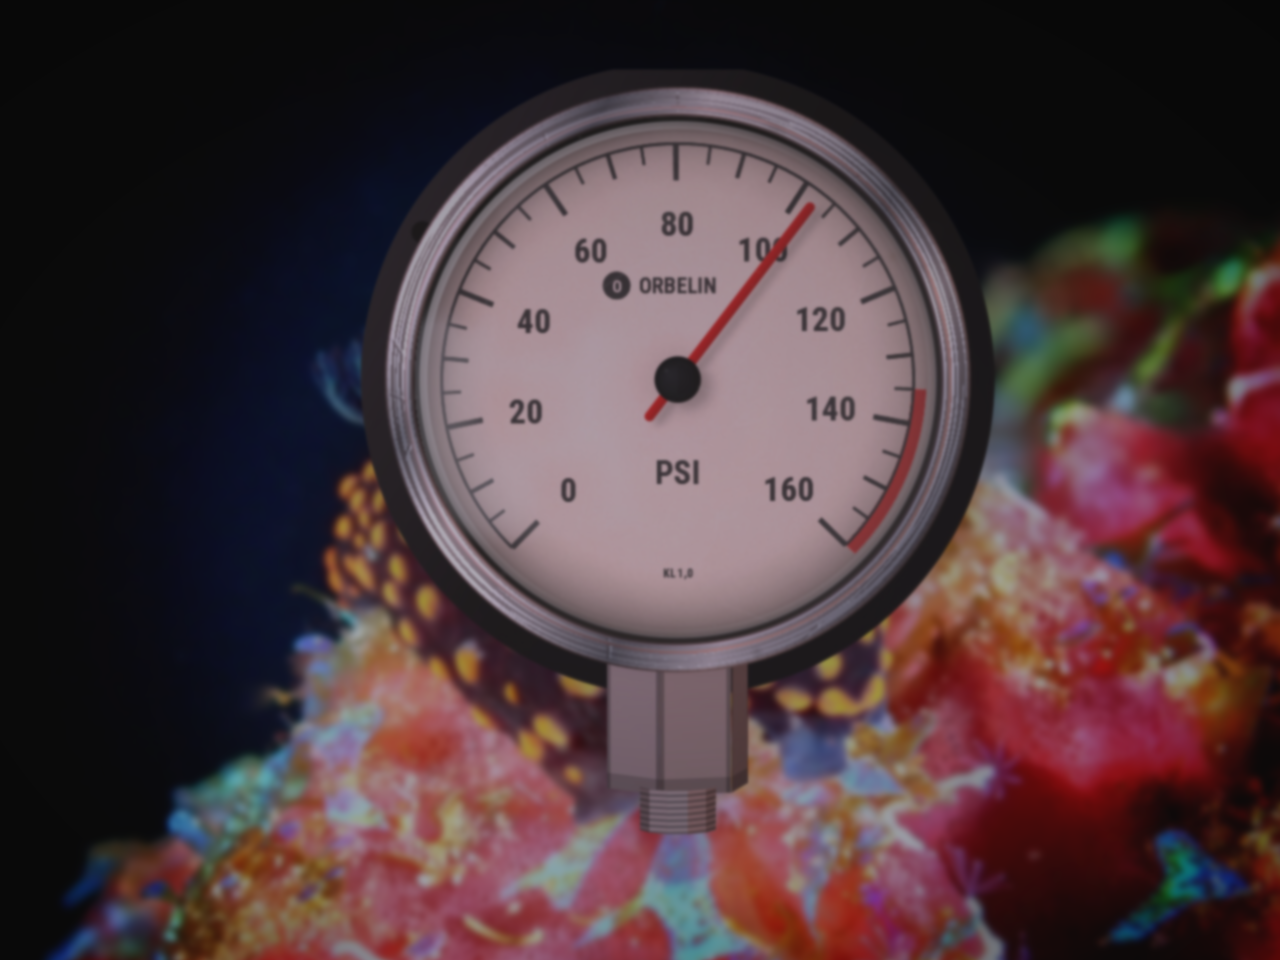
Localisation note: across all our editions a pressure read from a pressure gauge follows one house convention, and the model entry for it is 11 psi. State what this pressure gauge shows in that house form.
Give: 102.5 psi
